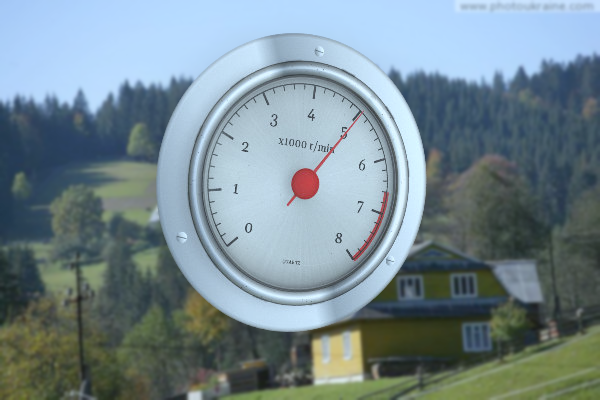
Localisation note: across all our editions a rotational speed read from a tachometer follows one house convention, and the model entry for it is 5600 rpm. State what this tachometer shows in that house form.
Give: 5000 rpm
